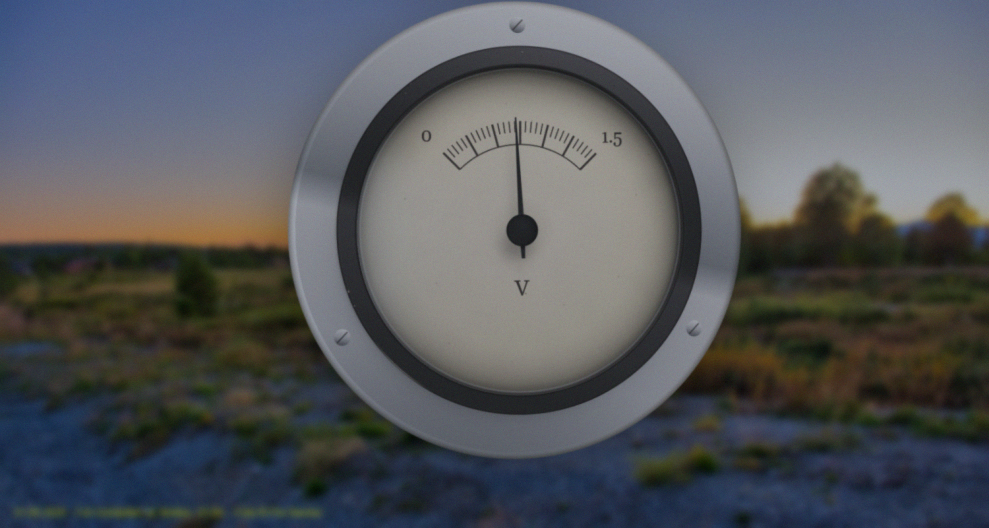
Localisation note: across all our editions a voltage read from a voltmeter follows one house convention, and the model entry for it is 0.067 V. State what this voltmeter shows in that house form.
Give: 0.7 V
